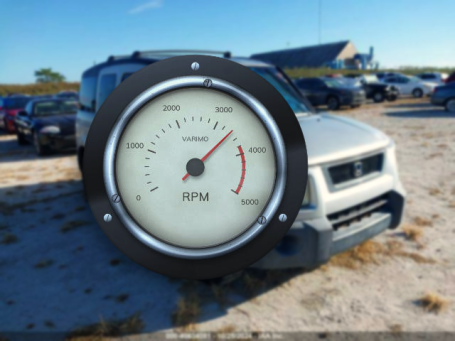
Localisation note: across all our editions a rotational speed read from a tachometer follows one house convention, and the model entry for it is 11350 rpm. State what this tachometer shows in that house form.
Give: 3400 rpm
